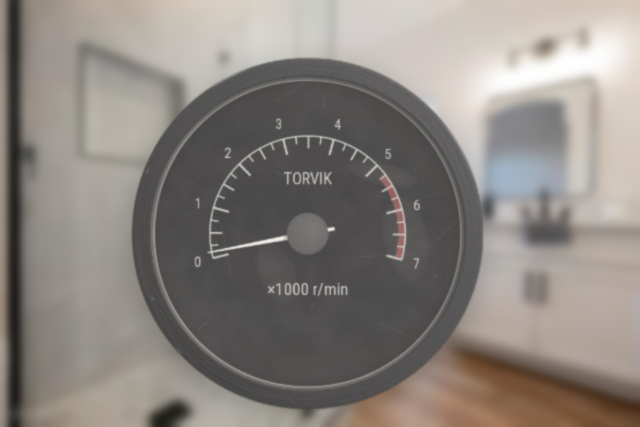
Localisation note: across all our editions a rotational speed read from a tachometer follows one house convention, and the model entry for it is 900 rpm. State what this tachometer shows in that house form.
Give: 125 rpm
